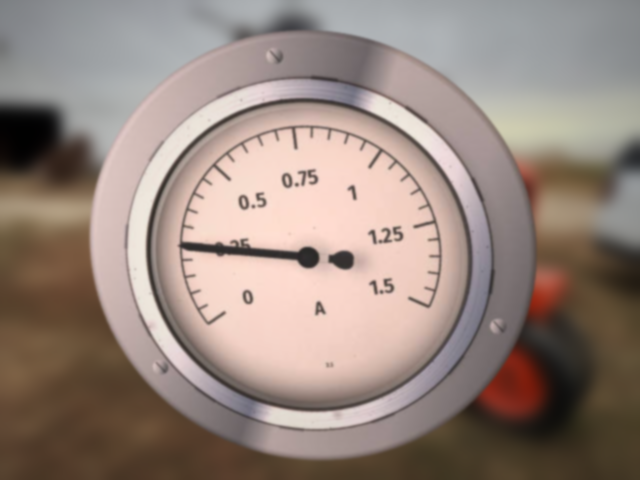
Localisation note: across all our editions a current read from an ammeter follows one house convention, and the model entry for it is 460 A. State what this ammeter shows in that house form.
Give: 0.25 A
